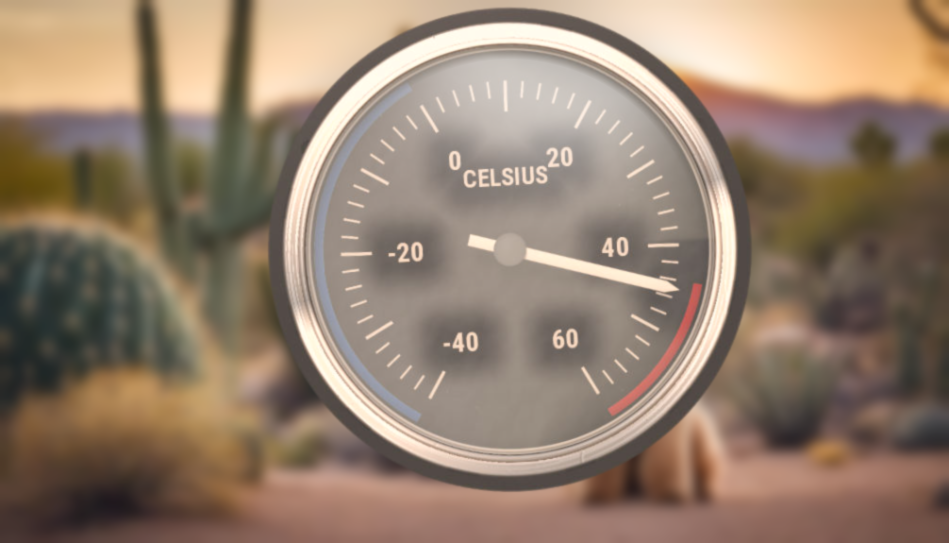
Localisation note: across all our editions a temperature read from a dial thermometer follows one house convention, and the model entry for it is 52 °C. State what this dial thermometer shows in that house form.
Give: 45 °C
